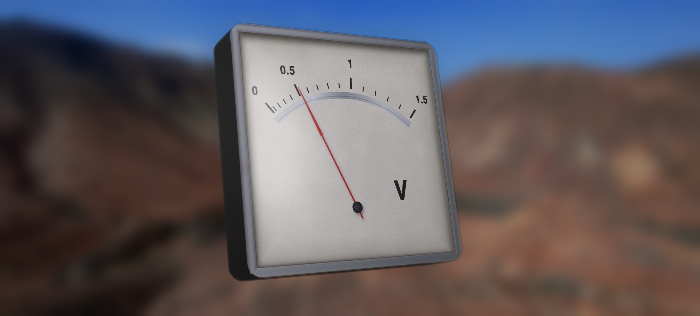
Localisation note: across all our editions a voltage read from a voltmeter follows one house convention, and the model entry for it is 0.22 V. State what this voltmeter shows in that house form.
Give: 0.5 V
